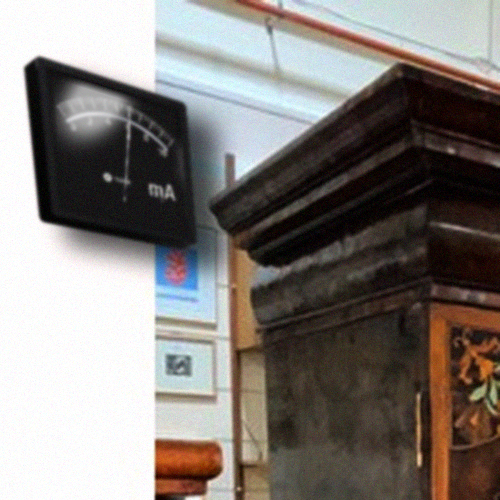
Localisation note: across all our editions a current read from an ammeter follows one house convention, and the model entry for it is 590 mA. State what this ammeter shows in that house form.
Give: 6 mA
